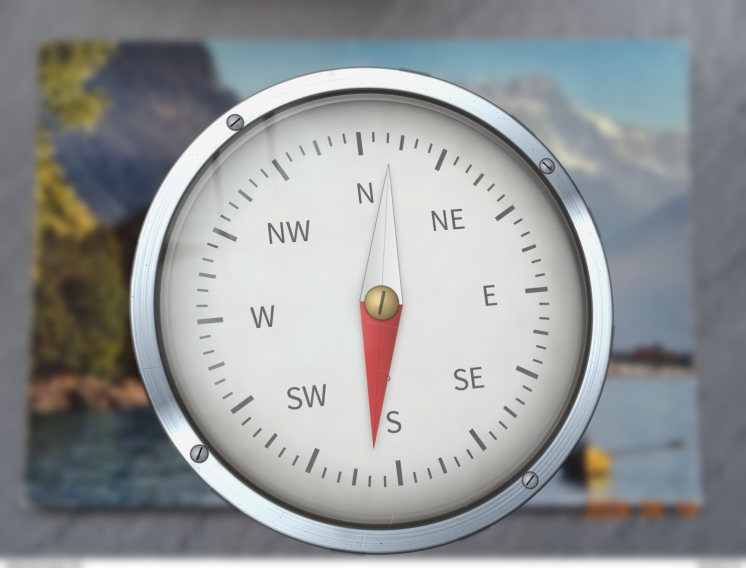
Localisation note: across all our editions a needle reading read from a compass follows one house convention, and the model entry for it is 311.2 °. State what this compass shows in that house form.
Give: 190 °
